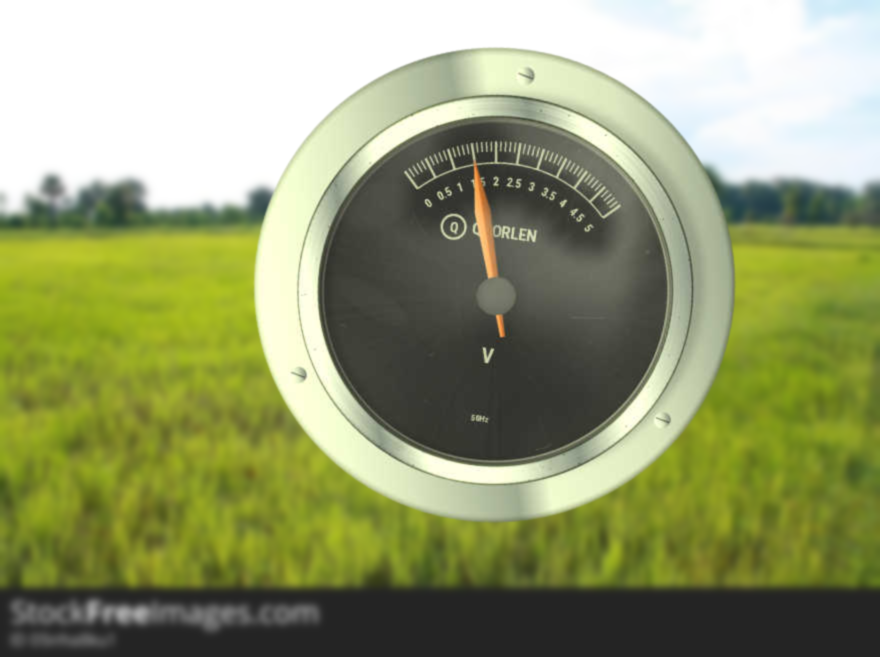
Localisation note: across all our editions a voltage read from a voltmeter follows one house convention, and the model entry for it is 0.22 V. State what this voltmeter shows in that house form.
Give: 1.5 V
